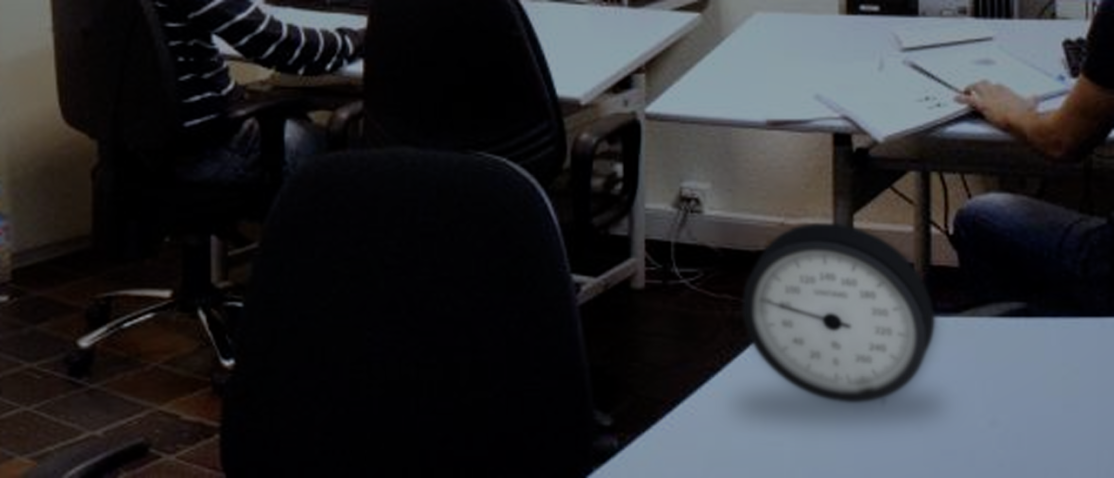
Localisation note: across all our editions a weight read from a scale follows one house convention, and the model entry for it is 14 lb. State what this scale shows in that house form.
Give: 80 lb
